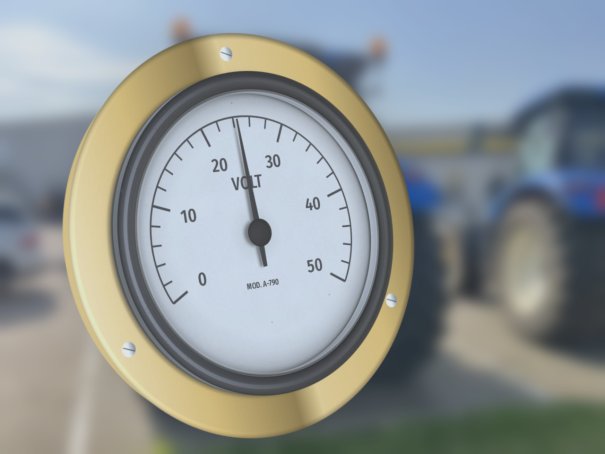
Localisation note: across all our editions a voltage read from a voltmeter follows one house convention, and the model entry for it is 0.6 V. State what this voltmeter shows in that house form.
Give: 24 V
